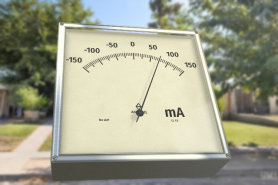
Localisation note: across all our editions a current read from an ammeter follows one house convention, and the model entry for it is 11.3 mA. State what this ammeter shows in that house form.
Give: 75 mA
